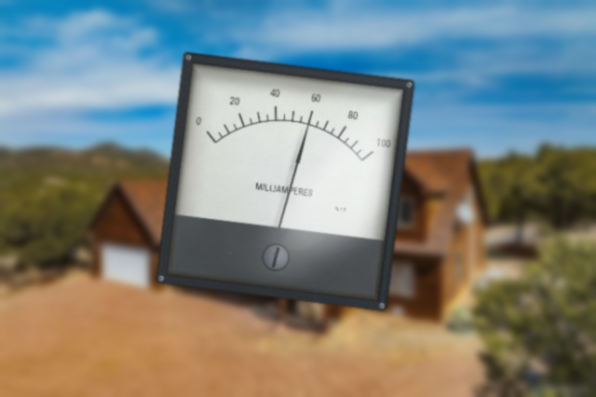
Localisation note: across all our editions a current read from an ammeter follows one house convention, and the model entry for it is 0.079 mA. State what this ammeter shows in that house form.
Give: 60 mA
